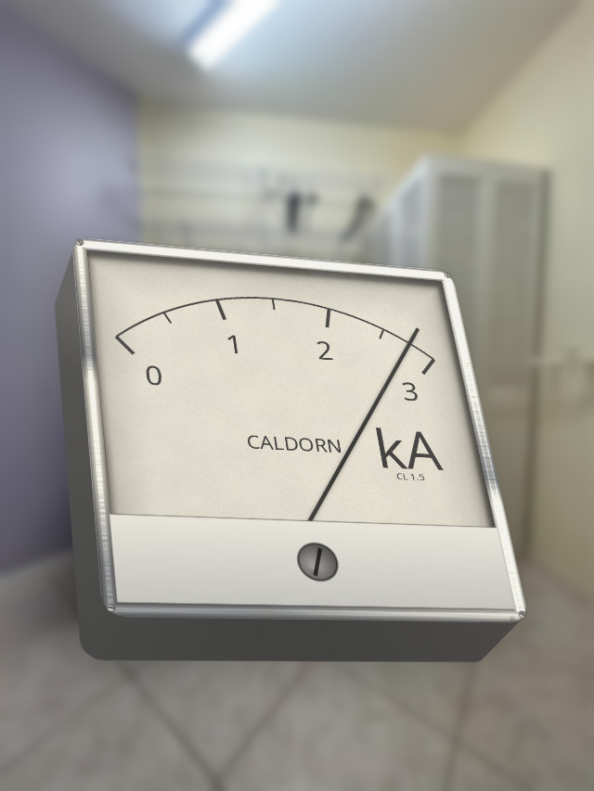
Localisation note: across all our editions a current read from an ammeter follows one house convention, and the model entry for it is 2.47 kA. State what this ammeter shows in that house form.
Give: 2.75 kA
